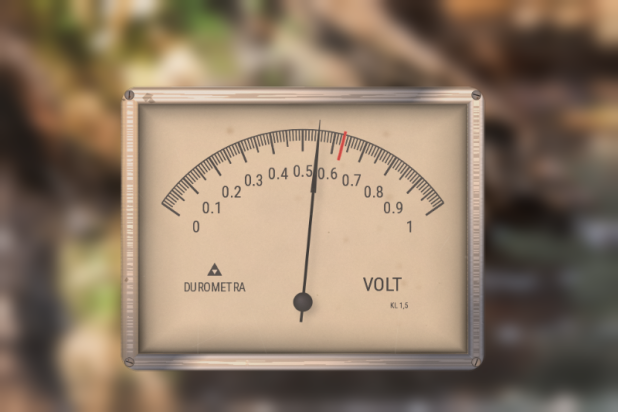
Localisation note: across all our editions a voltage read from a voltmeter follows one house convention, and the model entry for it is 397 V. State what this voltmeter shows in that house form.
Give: 0.55 V
